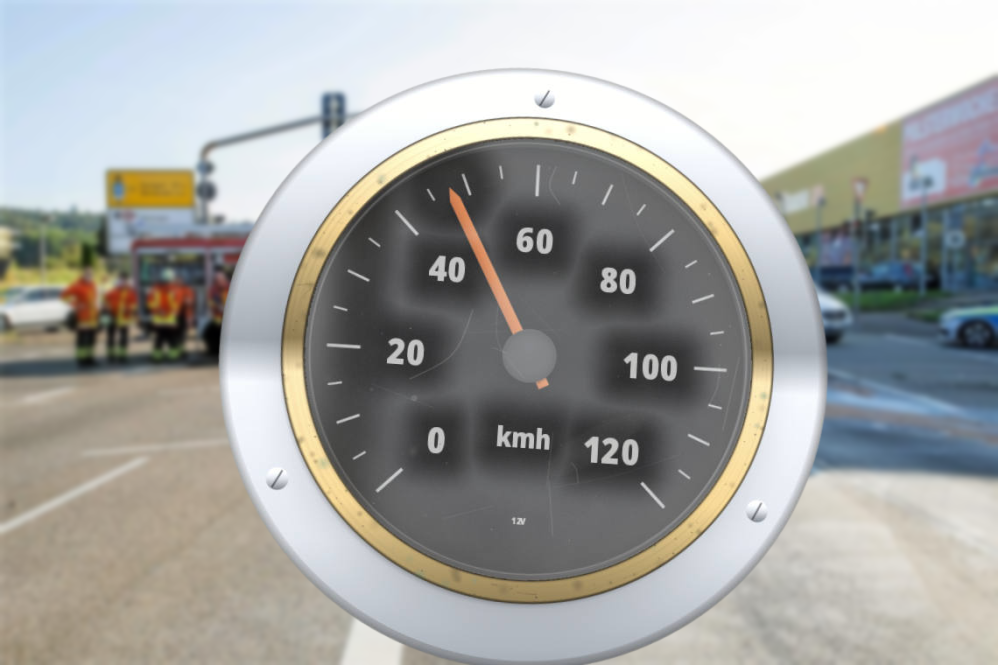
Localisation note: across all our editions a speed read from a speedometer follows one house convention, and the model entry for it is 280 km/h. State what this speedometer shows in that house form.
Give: 47.5 km/h
